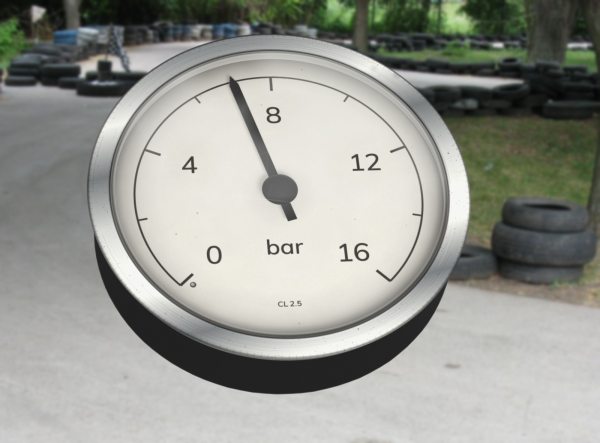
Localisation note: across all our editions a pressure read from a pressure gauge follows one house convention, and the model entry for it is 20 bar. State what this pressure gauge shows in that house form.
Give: 7 bar
